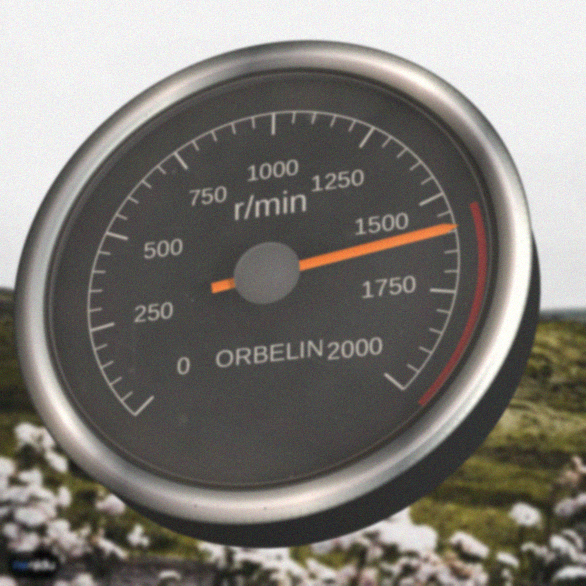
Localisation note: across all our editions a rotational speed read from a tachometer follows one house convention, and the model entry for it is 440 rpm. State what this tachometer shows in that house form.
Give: 1600 rpm
